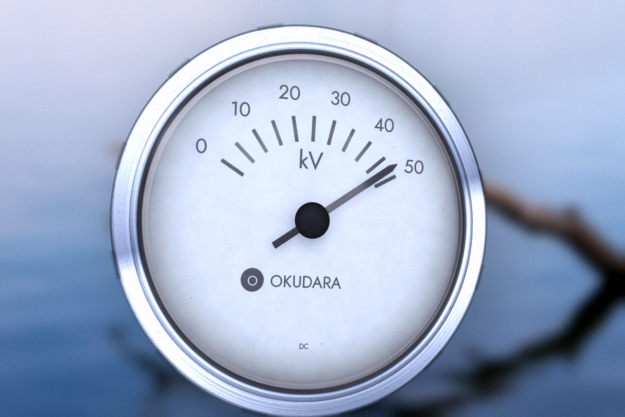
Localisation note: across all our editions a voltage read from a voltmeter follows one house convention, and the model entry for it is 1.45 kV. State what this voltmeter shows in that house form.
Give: 47.5 kV
